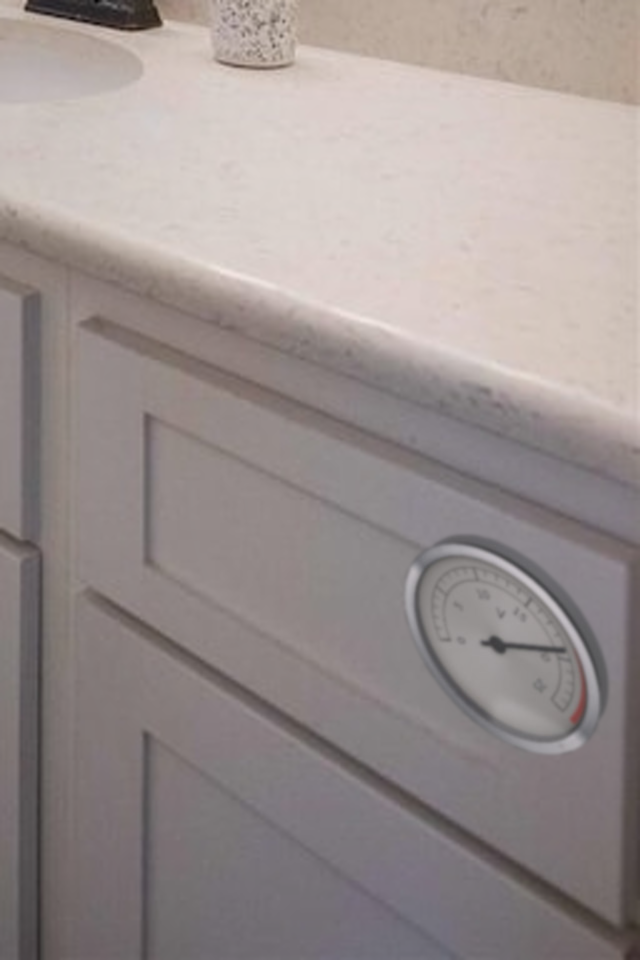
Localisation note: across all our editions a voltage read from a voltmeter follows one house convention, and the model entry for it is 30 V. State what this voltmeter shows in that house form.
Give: 19 V
